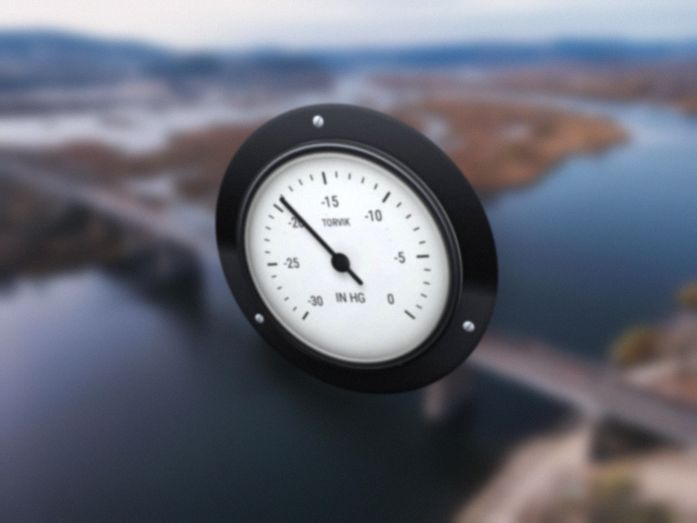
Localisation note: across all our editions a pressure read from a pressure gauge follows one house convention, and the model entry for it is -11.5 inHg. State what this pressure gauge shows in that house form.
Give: -19 inHg
